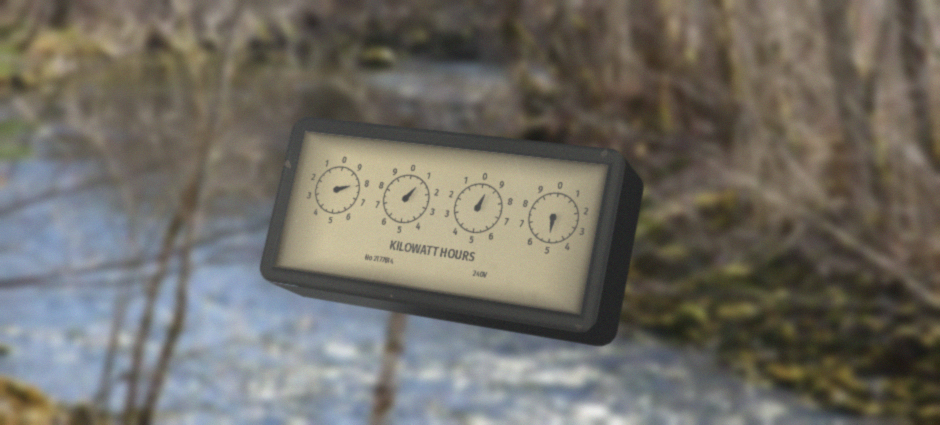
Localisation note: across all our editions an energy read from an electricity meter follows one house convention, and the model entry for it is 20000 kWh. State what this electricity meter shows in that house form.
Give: 8095 kWh
